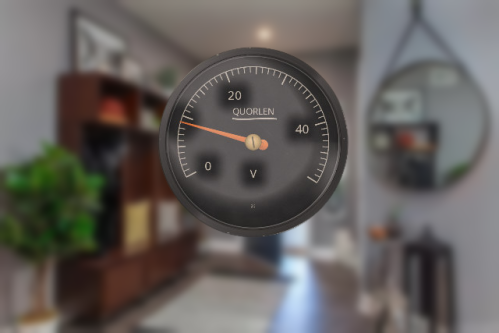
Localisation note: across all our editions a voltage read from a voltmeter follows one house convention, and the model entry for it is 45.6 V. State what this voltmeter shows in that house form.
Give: 9 V
